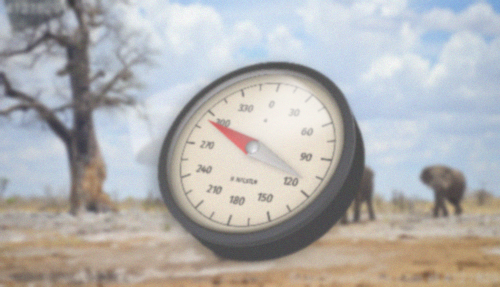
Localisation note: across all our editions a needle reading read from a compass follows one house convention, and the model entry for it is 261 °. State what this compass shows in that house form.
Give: 292.5 °
